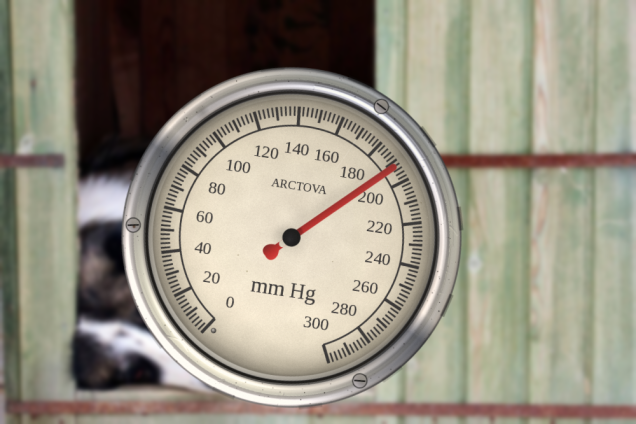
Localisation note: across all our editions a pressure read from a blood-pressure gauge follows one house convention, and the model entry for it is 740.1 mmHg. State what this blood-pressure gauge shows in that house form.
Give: 192 mmHg
